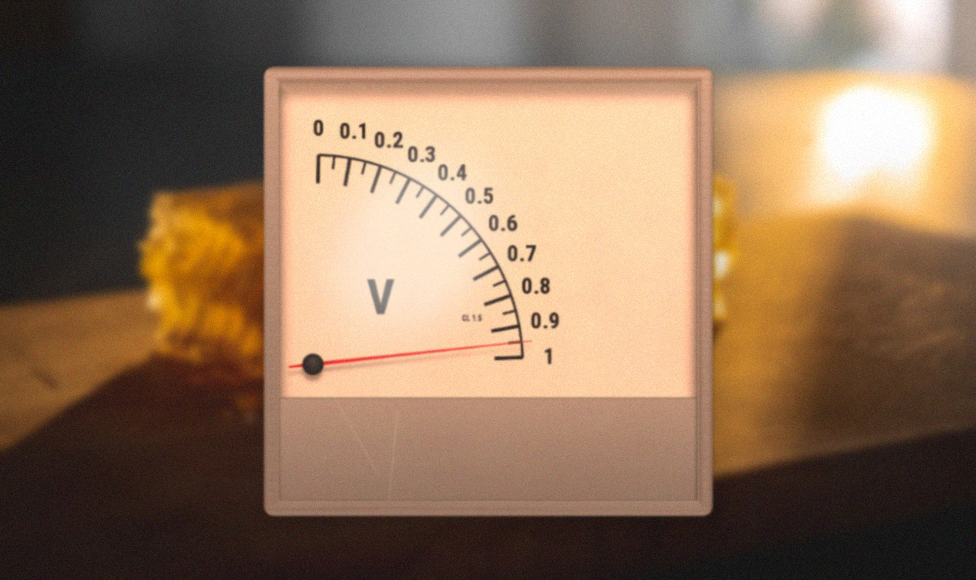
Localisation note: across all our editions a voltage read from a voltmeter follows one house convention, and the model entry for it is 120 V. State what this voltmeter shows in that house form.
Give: 0.95 V
